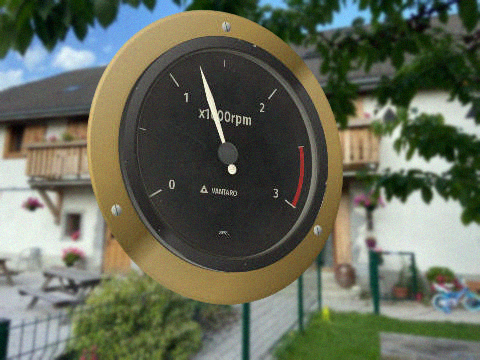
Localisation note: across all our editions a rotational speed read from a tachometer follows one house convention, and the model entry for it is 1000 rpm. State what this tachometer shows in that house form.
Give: 1250 rpm
